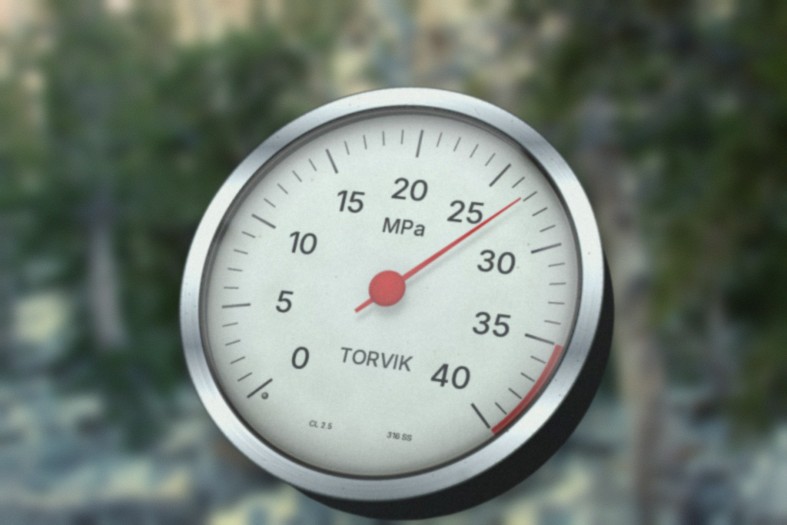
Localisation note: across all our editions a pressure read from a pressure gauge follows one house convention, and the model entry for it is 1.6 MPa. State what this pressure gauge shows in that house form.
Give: 27 MPa
